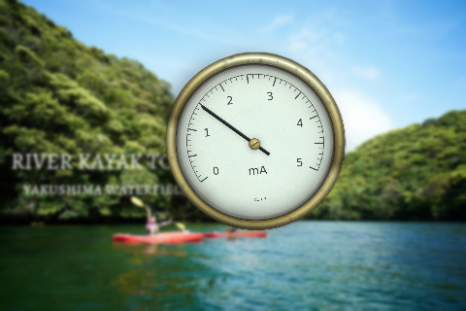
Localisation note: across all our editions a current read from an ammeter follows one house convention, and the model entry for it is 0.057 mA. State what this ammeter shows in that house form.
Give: 1.5 mA
